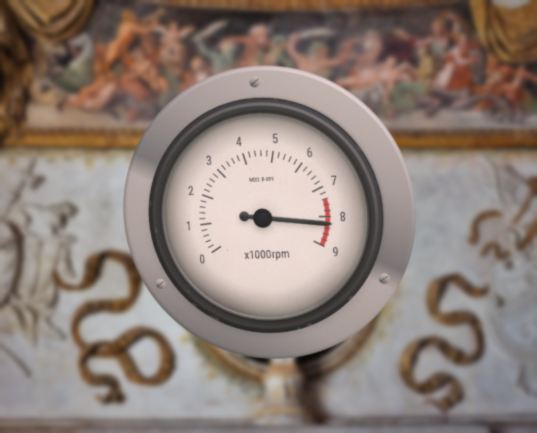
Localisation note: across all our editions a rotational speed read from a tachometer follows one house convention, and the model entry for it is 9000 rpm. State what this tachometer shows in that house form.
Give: 8200 rpm
